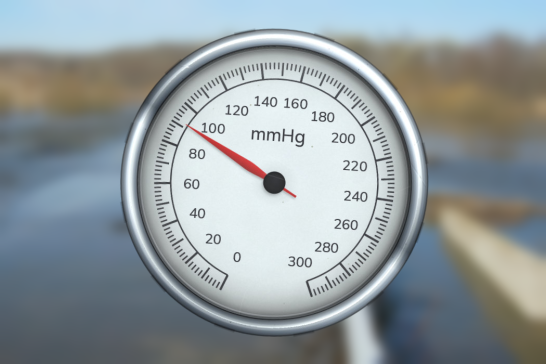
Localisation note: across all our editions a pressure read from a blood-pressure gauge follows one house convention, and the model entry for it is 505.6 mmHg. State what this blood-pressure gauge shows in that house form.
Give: 92 mmHg
